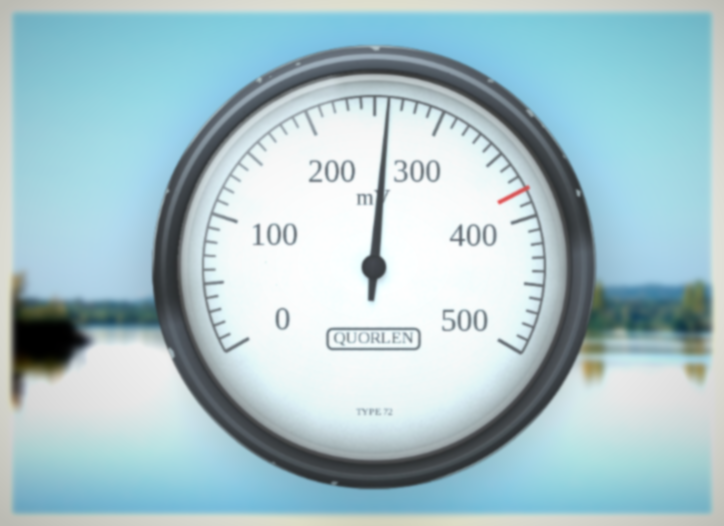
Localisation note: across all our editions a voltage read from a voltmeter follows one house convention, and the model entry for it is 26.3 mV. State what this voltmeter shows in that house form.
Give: 260 mV
